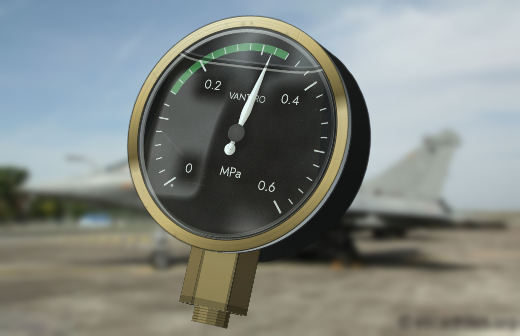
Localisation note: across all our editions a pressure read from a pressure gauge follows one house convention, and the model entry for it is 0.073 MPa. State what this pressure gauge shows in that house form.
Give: 0.32 MPa
